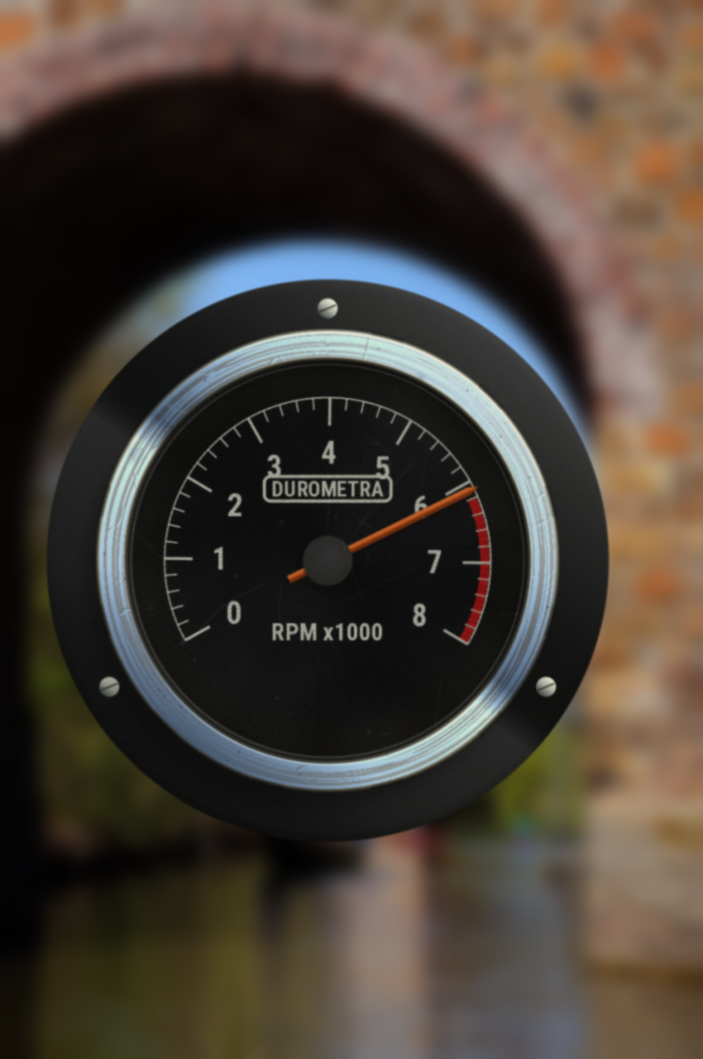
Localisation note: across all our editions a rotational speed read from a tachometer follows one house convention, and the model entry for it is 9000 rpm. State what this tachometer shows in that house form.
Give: 6100 rpm
